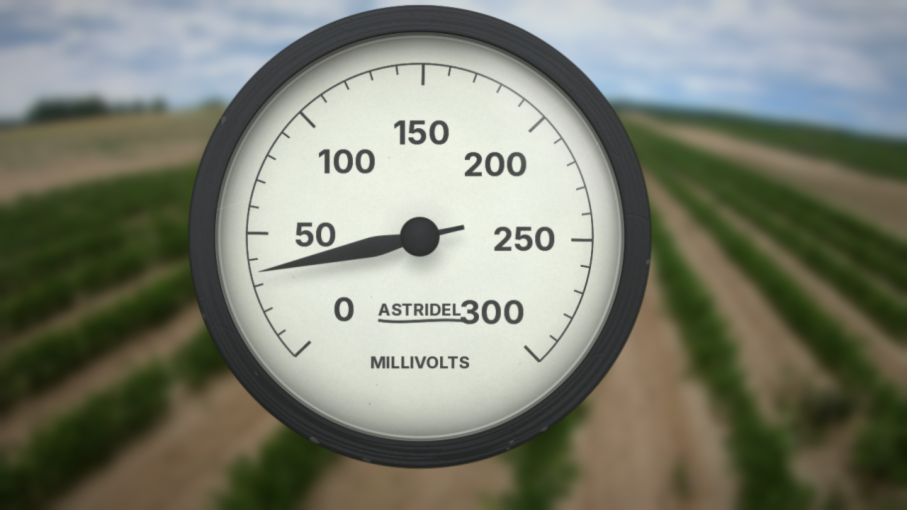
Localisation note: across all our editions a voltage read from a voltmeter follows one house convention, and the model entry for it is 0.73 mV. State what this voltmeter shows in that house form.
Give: 35 mV
